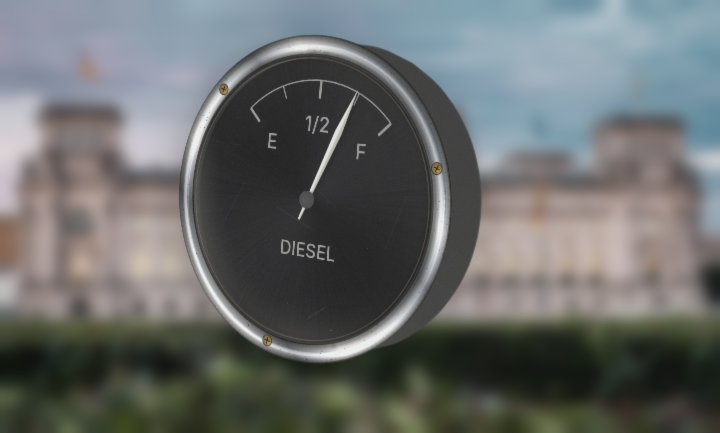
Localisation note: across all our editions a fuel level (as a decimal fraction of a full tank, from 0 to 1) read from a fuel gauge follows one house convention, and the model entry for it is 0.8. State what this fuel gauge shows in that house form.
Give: 0.75
